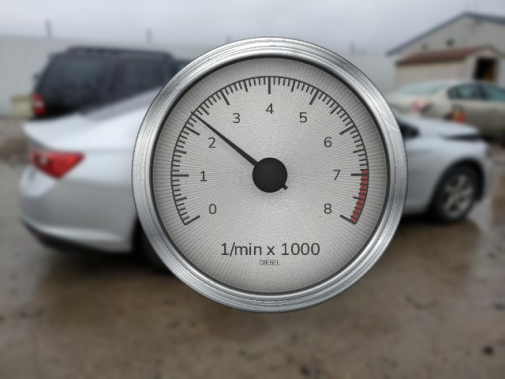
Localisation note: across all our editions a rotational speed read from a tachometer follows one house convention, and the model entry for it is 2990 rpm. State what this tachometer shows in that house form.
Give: 2300 rpm
